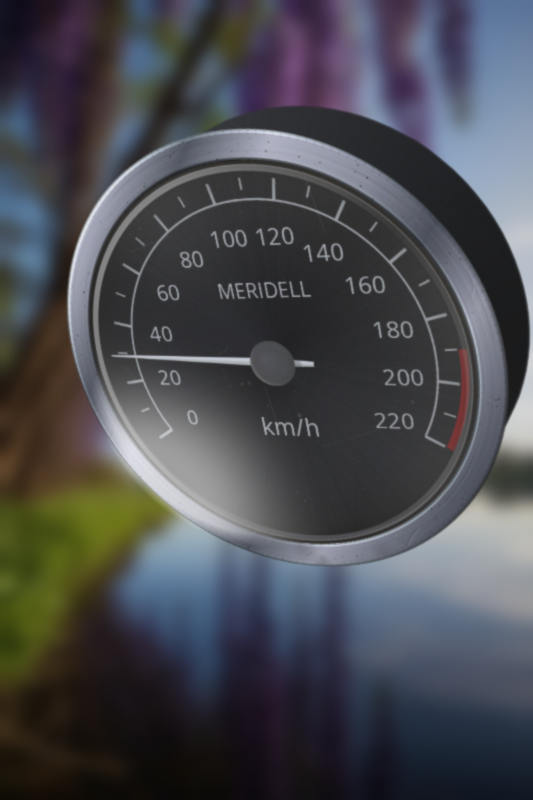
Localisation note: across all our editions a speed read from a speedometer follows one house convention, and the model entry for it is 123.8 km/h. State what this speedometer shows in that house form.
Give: 30 km/h
